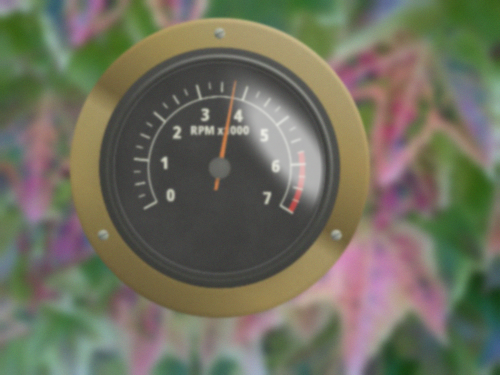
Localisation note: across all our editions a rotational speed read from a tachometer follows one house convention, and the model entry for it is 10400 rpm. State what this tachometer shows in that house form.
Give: 3750 rpm
